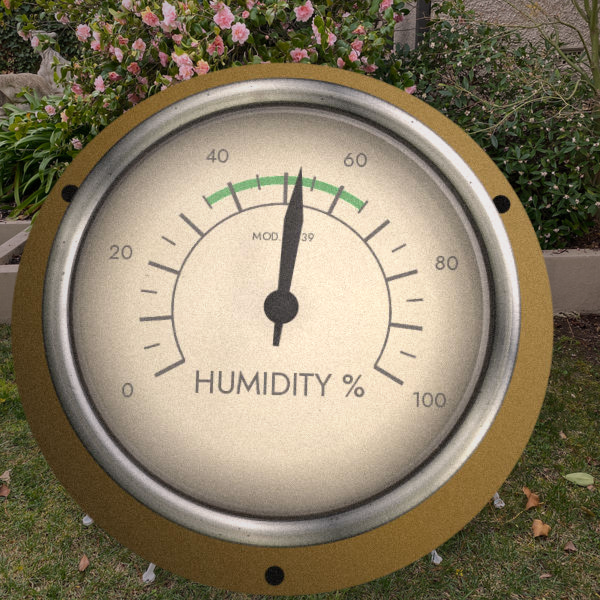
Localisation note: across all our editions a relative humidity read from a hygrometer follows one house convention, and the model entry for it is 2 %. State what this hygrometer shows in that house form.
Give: 52.5 %
